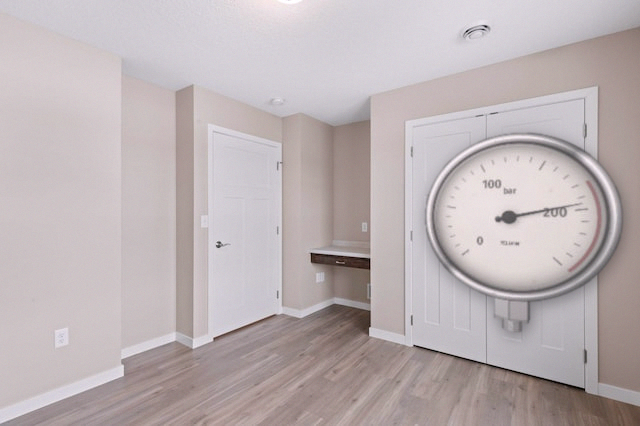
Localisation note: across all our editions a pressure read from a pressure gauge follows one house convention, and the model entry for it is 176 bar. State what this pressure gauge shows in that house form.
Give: 195 bar
